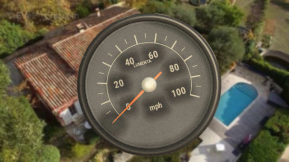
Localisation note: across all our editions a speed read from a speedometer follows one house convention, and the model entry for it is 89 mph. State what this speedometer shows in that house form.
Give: 0 mph
